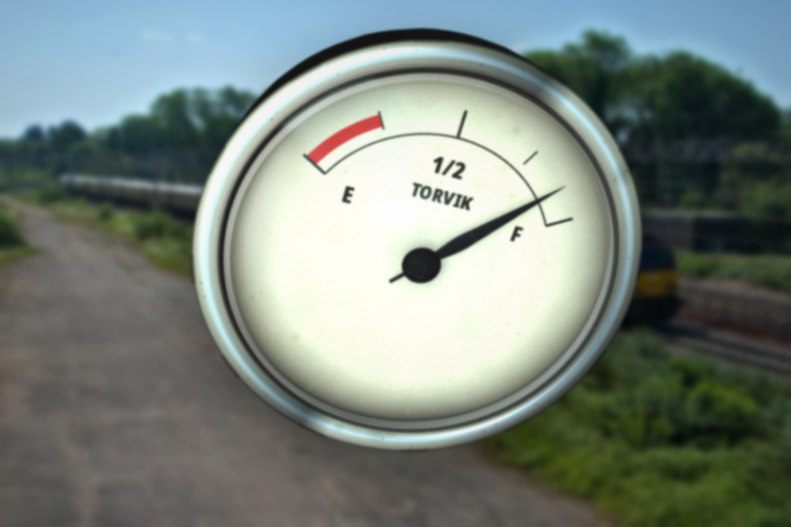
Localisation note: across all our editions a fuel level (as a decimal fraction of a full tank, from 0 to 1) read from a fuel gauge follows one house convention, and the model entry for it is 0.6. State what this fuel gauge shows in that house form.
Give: 0.875
